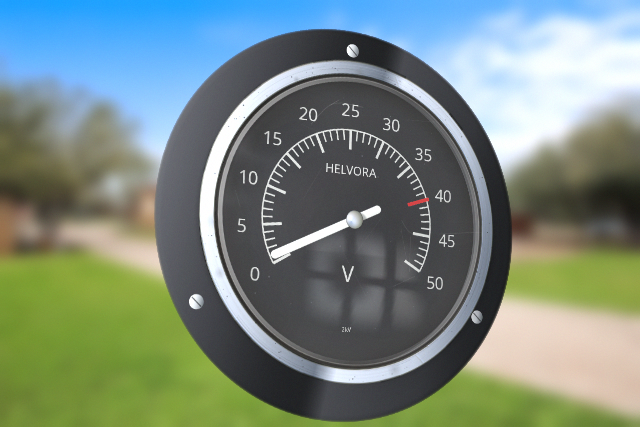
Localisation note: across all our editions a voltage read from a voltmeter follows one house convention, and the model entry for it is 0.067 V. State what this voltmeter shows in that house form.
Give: 1 V
